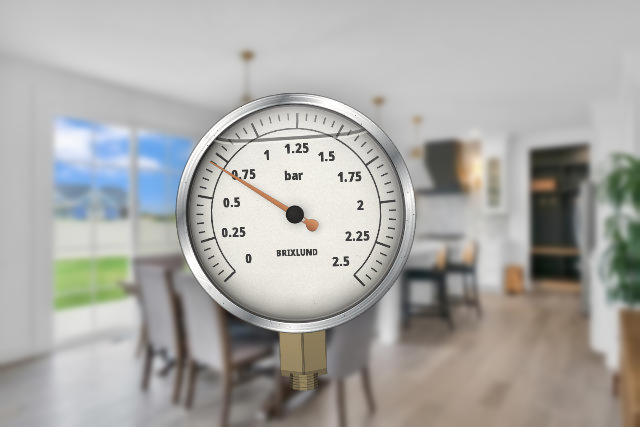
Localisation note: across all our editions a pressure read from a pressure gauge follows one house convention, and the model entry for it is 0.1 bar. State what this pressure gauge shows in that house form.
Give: 0.7 bar
